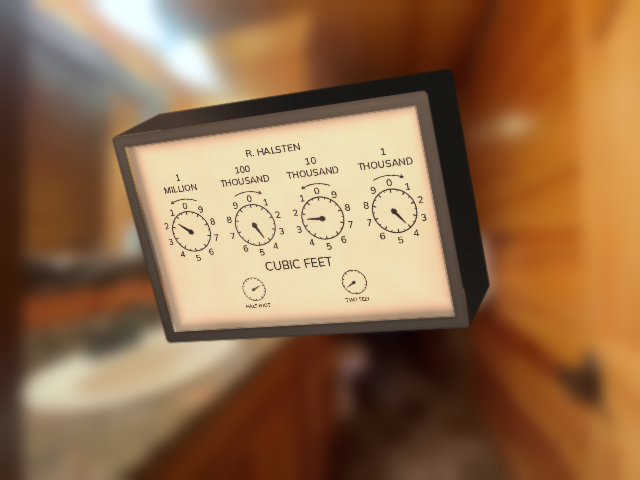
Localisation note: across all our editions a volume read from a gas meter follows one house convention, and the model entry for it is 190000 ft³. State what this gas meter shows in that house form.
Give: 142400 ft³
